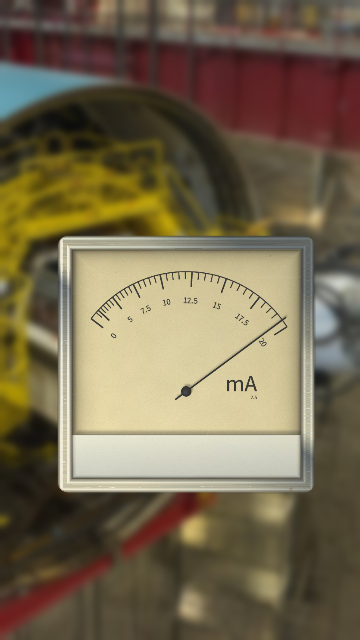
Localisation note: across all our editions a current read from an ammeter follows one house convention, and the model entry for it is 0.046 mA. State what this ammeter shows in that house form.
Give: 19.5 mA
